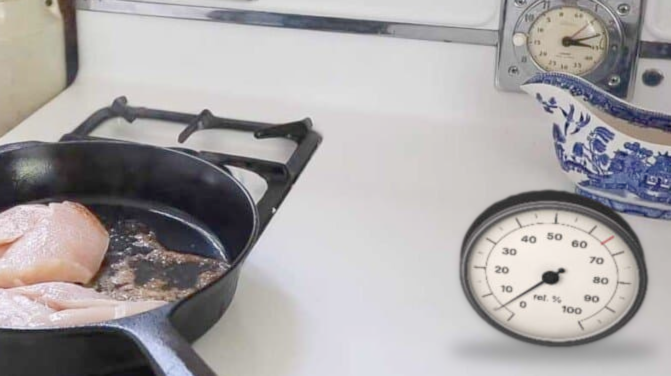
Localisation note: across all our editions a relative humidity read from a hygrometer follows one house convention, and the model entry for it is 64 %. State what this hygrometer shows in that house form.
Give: 5 %
